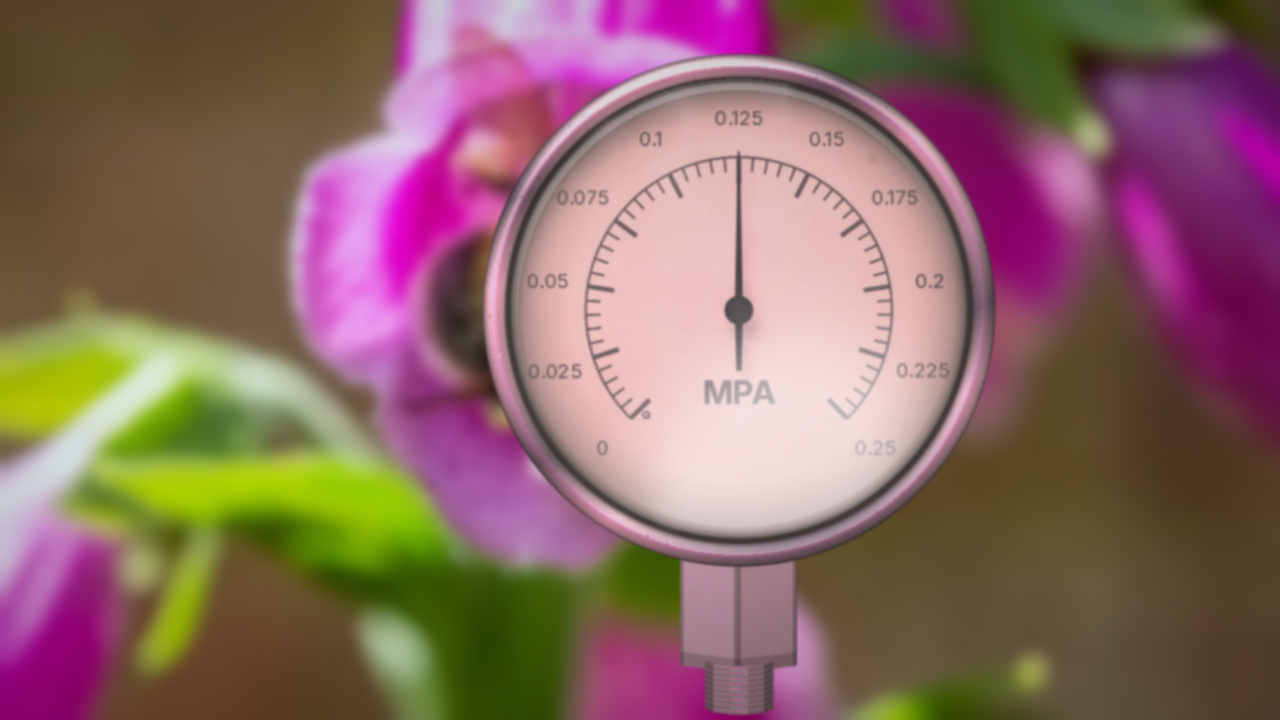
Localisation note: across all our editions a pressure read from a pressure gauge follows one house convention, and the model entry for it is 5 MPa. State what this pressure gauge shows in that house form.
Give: 0.125 MPa
